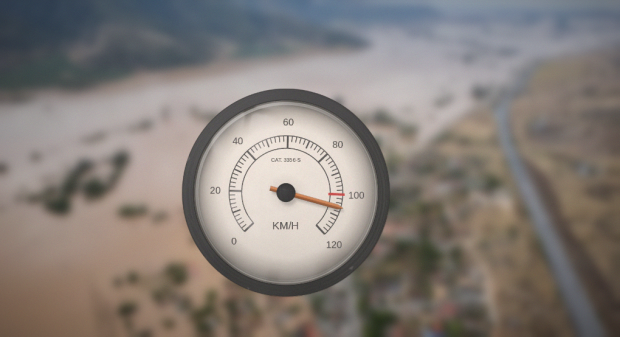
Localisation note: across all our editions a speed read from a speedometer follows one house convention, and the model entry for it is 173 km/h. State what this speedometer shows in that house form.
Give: 106 km/h
